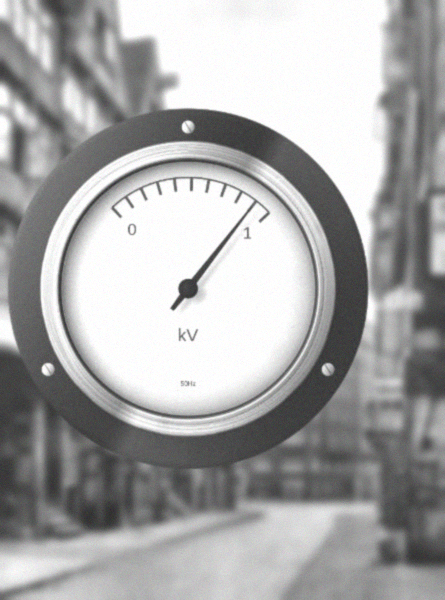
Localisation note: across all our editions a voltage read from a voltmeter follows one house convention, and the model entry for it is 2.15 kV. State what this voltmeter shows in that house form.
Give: 0.9 kV
